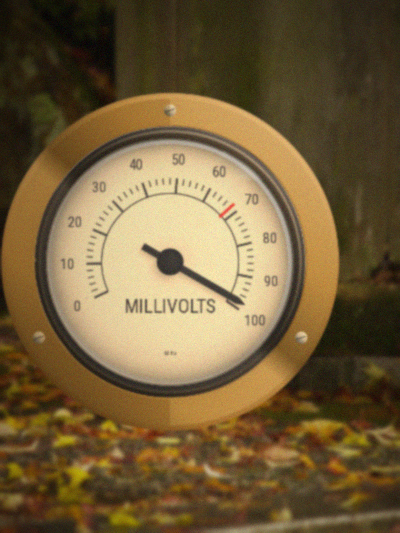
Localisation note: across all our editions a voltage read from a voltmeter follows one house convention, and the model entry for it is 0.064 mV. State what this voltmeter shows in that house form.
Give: 98 mV
